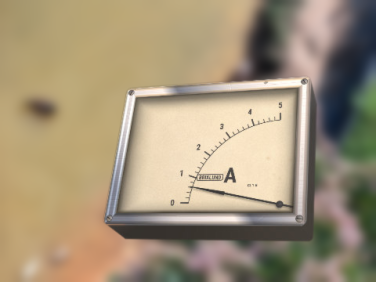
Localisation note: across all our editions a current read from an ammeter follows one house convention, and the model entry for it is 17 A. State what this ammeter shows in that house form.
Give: 0.6 A
